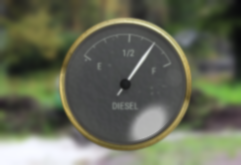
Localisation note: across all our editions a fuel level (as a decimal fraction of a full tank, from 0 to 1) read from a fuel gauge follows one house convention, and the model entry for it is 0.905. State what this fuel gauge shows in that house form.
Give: 0.75
